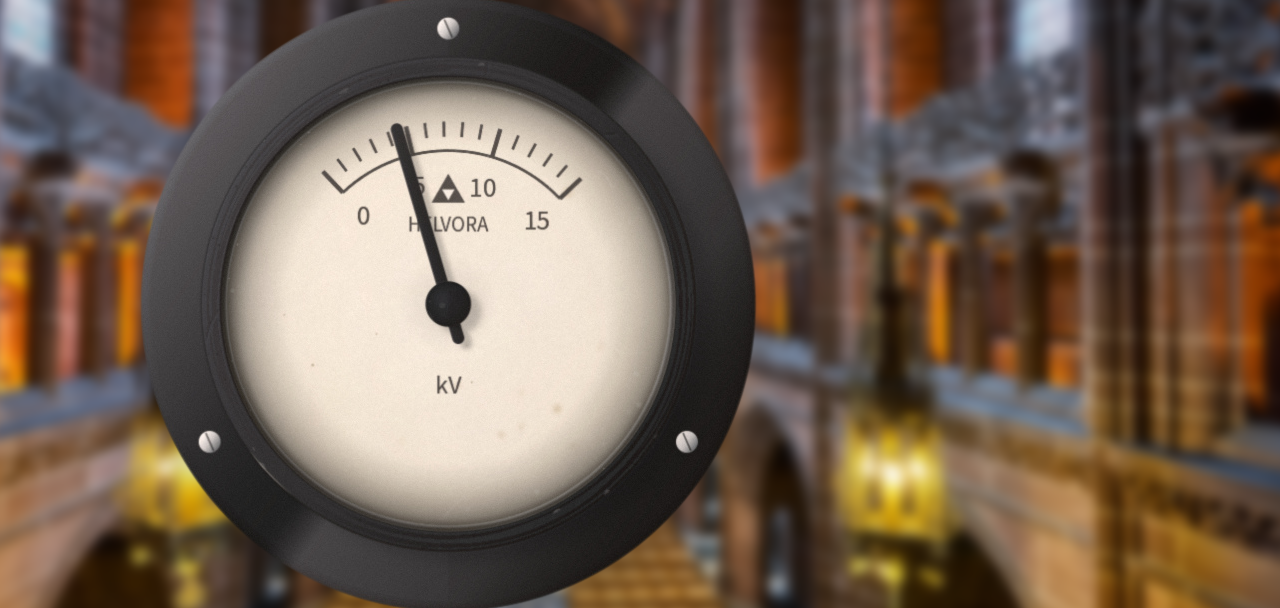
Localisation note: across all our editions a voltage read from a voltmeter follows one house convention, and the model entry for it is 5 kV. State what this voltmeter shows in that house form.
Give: 4.5 kV
